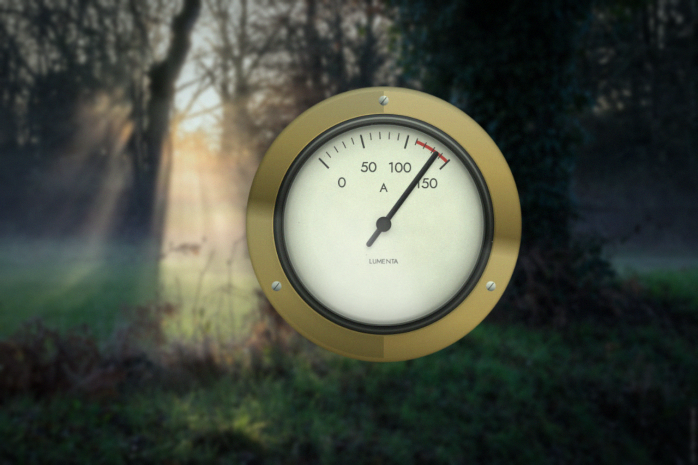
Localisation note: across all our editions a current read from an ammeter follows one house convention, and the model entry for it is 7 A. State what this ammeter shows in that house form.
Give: 135 A
